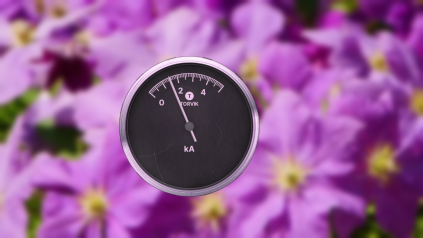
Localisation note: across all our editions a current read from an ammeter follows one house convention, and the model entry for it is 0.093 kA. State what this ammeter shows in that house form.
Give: 1.5 kA
